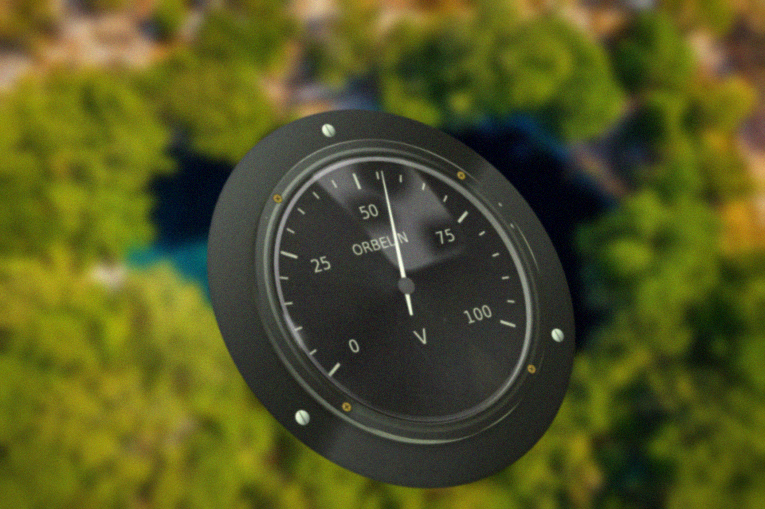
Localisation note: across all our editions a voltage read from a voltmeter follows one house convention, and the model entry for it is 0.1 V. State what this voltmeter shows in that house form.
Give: 55 V
